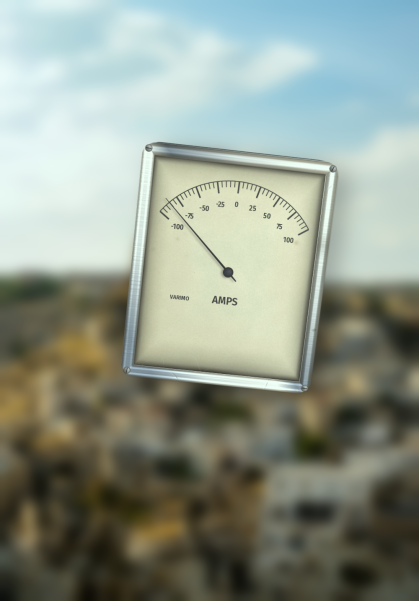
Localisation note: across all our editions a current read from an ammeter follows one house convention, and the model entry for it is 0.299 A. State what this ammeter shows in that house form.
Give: -85 A
